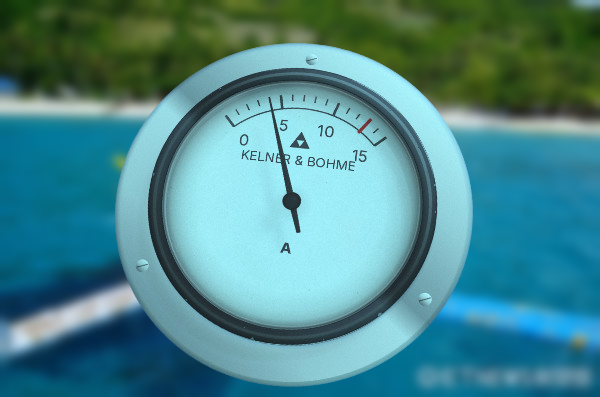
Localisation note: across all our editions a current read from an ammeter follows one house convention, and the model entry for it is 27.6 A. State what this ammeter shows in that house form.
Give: 4 A
